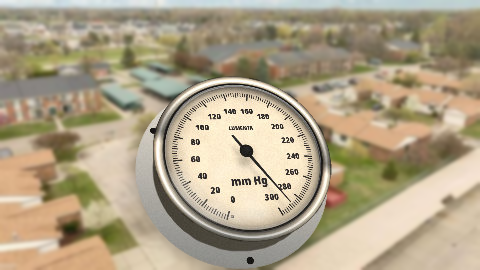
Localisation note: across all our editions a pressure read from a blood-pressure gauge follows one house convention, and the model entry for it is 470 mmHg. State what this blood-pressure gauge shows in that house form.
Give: 290 mmHg
